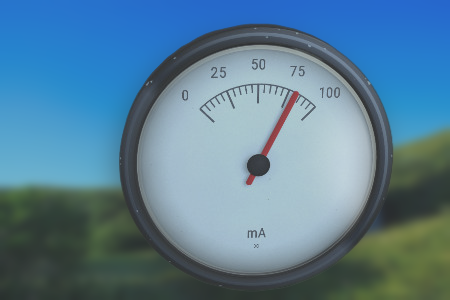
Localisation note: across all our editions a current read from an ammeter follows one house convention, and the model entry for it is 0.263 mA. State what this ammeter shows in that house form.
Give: 80 mA
